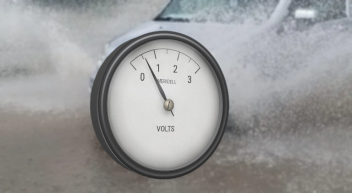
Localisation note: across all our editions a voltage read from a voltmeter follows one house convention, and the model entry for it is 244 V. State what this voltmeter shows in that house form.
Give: 0.5 V
